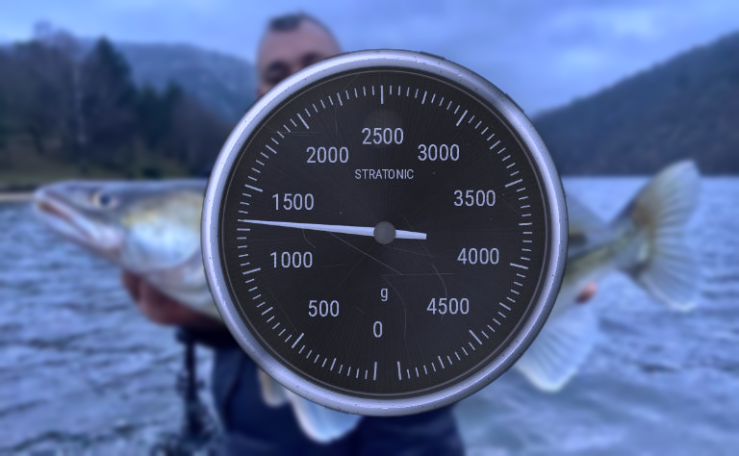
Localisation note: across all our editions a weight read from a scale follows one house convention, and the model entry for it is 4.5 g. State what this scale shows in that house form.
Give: 1300 g
